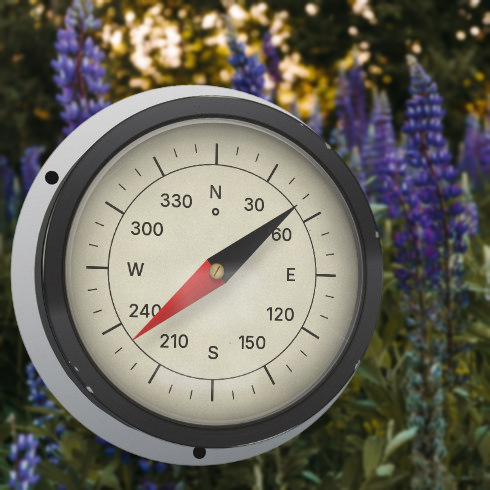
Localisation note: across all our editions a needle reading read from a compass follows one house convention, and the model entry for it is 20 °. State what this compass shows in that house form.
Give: 230 °
